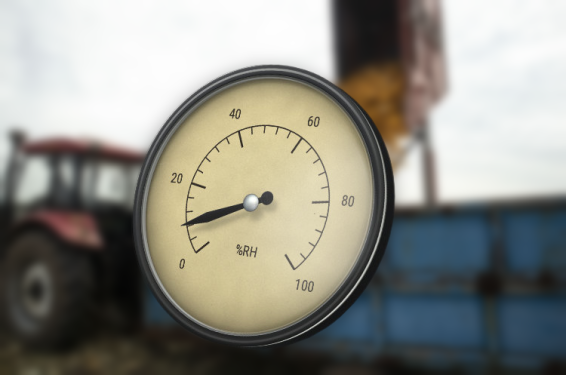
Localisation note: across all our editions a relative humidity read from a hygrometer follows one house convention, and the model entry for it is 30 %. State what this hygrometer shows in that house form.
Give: 8 %
